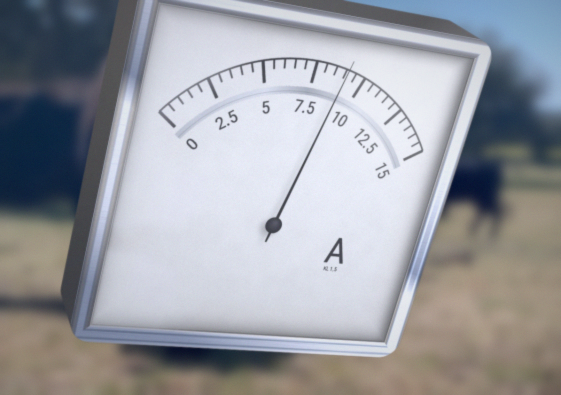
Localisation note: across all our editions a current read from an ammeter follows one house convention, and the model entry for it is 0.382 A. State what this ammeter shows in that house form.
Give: 9 A
